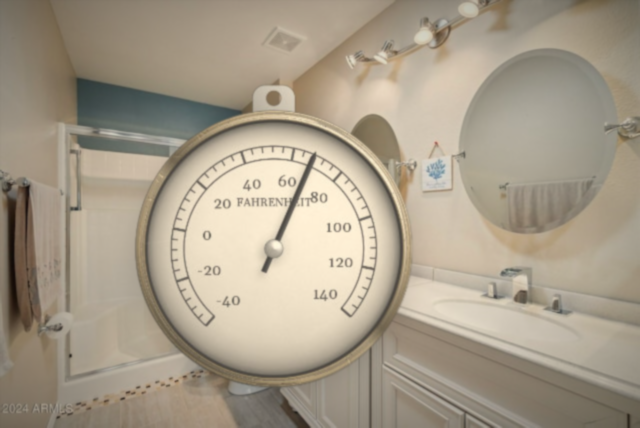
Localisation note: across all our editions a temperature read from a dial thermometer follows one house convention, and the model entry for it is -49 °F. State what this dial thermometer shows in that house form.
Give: 68 °F
